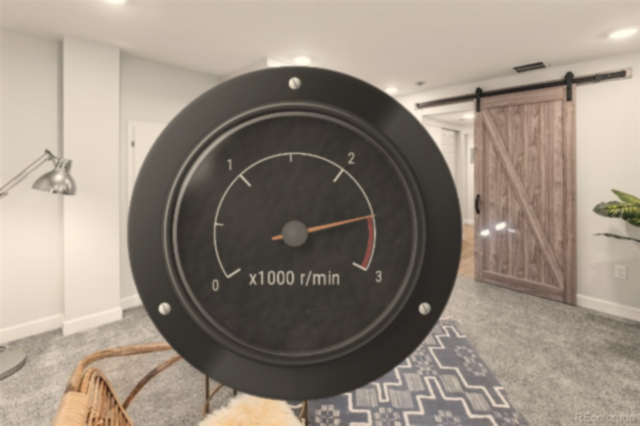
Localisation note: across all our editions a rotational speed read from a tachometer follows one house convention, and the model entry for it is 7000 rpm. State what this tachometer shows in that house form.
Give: 2500 rpm
